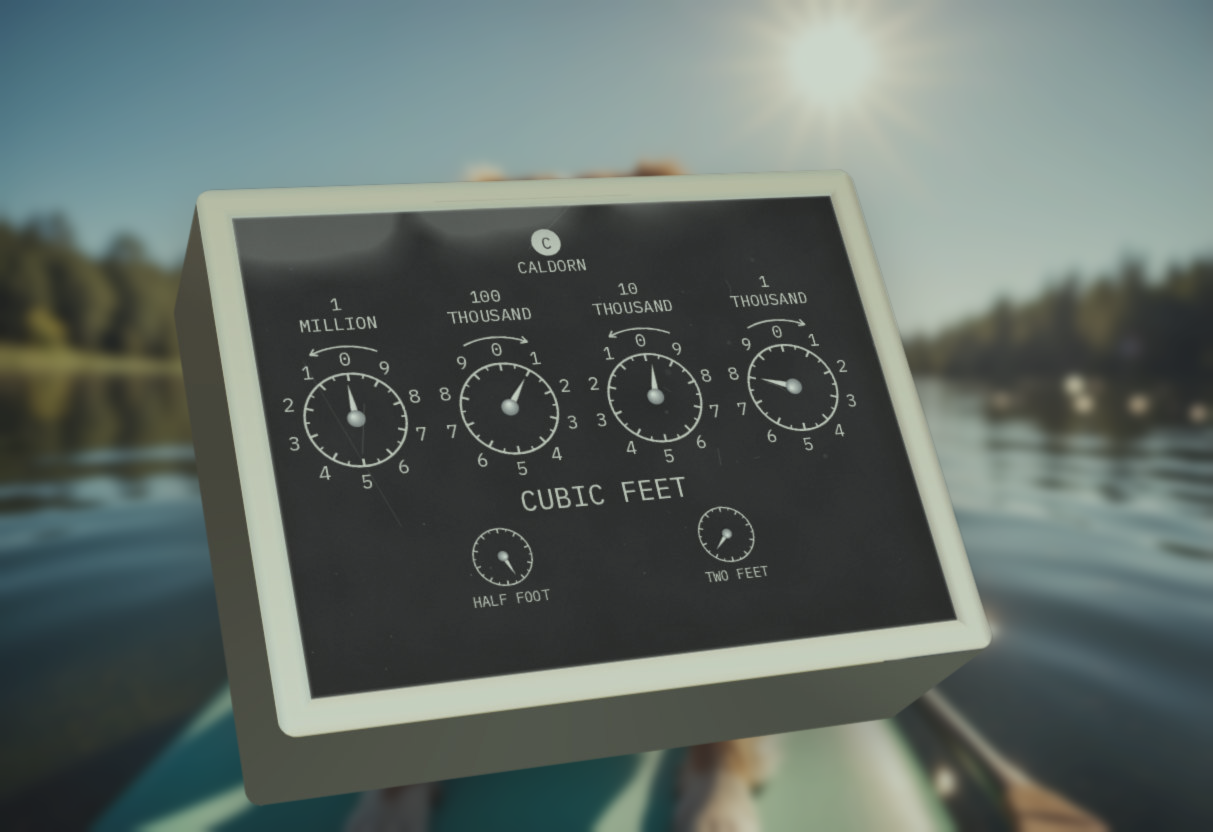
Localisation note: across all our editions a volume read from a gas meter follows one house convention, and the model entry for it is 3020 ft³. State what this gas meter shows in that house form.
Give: 9800 ft³
